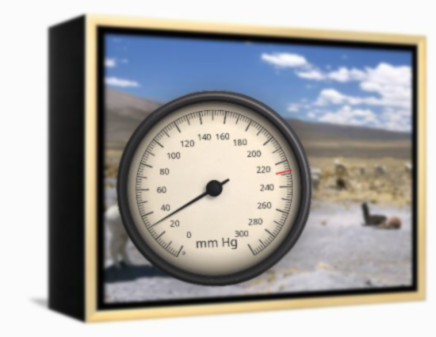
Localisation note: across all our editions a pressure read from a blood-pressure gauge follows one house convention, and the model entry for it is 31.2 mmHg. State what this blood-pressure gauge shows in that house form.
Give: 30 mmHg
